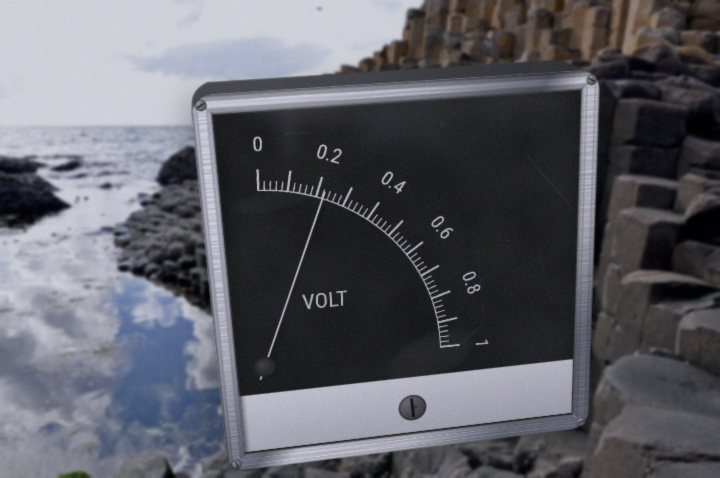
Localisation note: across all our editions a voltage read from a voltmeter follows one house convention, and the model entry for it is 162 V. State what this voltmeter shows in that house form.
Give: 0.22 V
